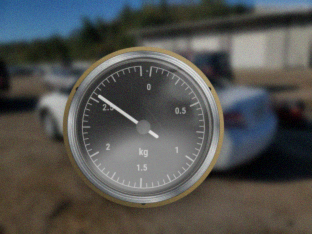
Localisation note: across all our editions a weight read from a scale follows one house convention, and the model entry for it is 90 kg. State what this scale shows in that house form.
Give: 2.55 kg
